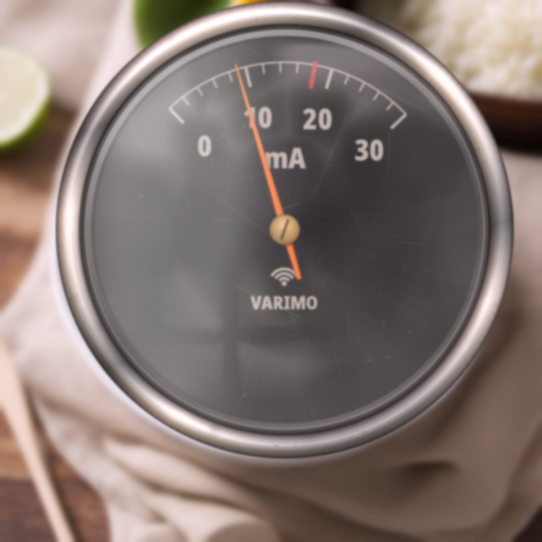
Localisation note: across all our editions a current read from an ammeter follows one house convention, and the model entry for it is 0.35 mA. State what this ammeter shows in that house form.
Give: 9 mA
